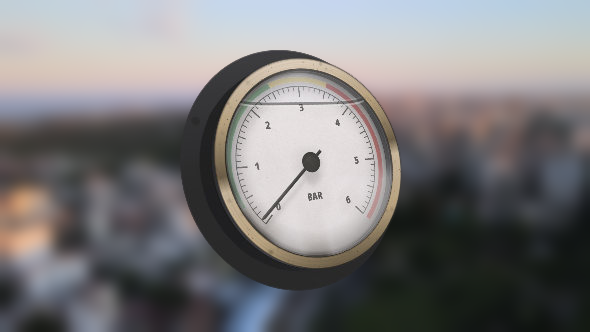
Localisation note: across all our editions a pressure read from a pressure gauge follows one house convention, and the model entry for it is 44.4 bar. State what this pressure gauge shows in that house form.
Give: 0.1 bar
